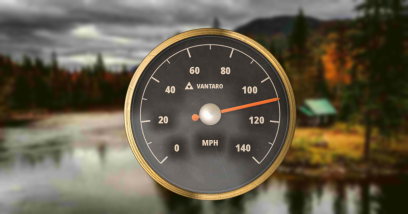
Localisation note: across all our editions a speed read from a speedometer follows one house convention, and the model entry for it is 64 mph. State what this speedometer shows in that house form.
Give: 110 mph
